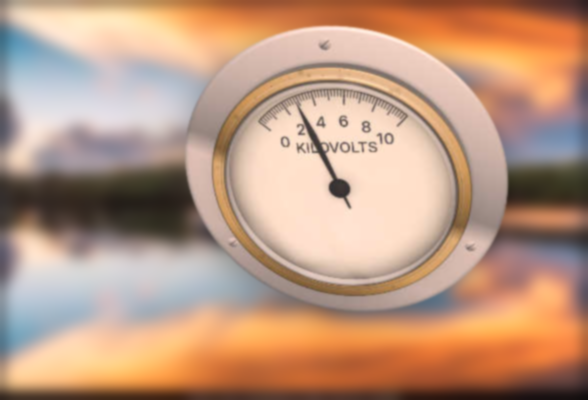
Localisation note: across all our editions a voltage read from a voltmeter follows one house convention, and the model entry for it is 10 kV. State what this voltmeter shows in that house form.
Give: 3 kV
